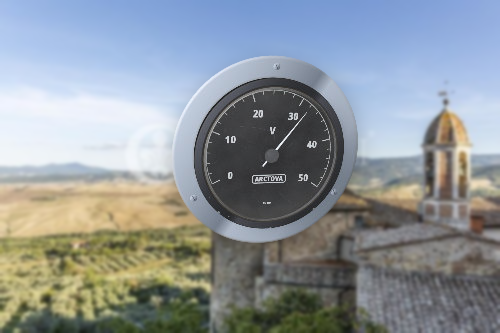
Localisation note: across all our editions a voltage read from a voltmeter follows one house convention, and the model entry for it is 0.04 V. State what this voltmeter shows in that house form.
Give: 32 V
